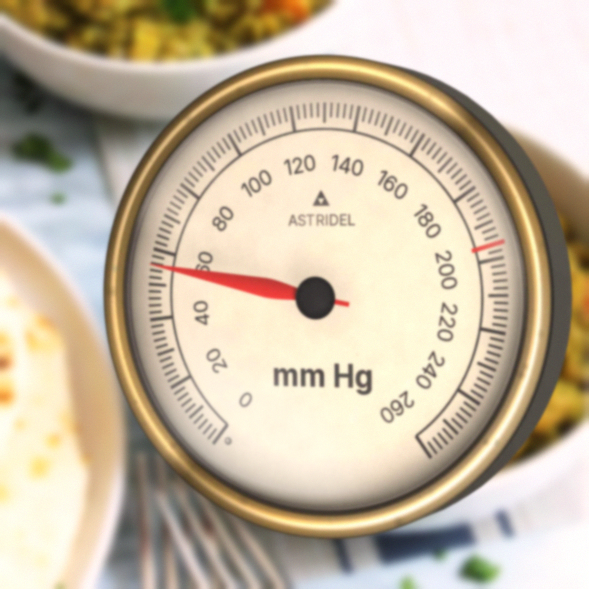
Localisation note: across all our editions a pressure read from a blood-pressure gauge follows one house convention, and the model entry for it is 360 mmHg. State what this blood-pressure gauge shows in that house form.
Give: 56 mmHg
